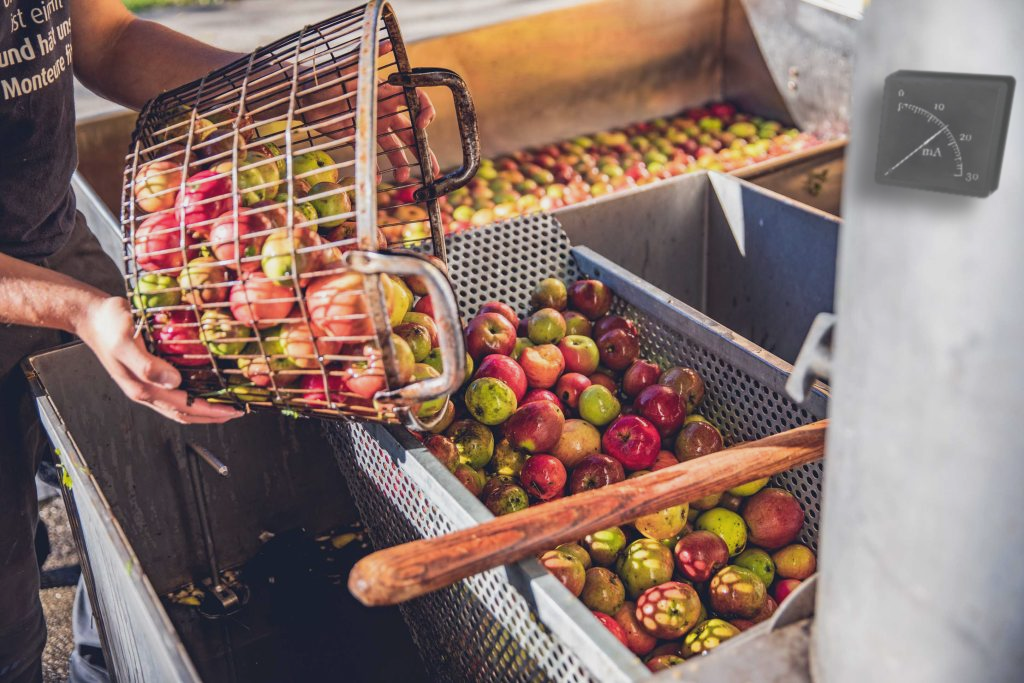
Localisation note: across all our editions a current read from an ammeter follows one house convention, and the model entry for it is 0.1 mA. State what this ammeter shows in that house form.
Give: 15 mA
